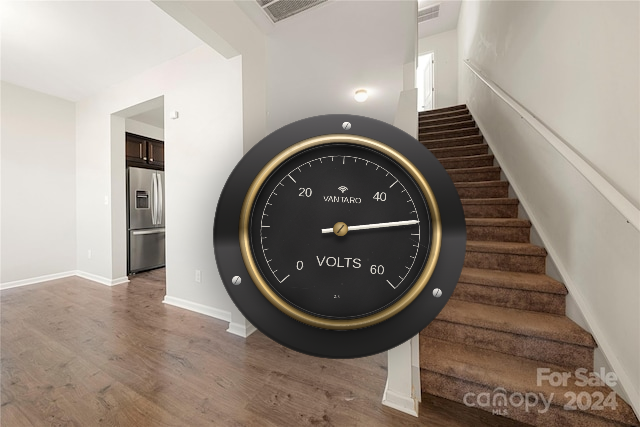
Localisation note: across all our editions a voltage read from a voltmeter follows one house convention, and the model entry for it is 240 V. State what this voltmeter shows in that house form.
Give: 48 V
